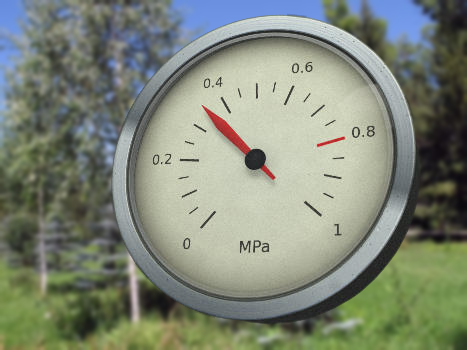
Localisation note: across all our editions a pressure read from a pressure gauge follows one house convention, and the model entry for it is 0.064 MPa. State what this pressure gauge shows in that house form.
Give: 0.35 MPa
